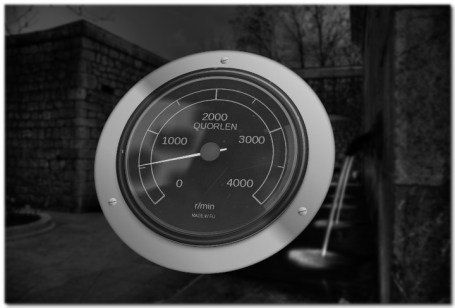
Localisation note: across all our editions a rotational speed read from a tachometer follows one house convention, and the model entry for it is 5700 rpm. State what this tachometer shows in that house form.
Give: 500 rpm
